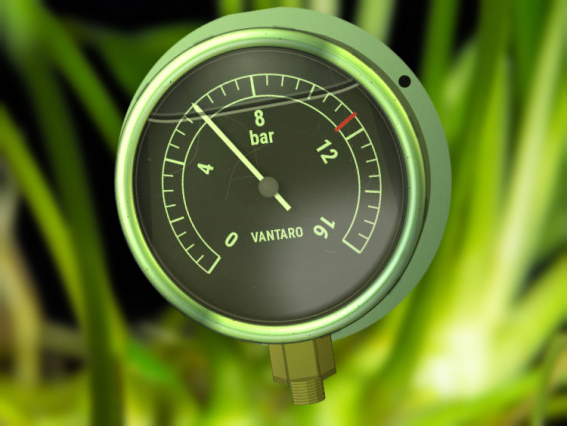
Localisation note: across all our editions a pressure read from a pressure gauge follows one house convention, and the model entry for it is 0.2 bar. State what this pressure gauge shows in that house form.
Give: 6 bar
